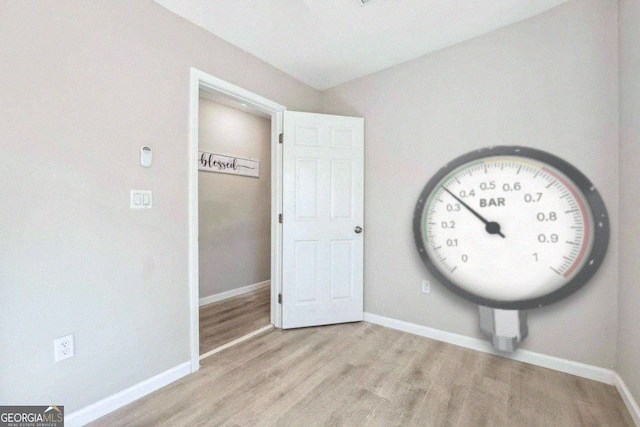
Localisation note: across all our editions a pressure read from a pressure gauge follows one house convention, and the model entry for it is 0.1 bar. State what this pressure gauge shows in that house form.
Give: 0.35 bar
